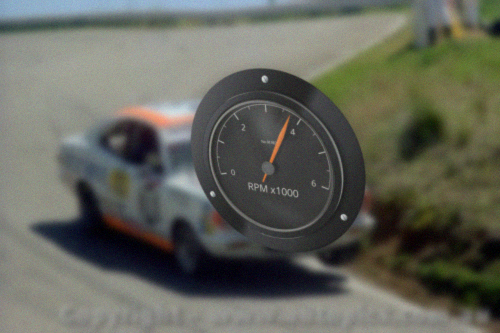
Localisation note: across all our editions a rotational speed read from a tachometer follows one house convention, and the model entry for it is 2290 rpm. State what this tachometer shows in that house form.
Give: 3750 rpm
